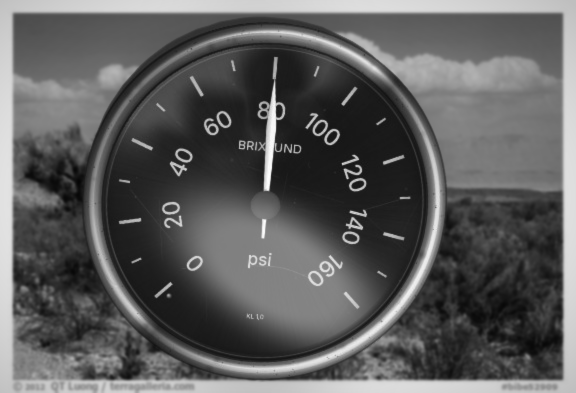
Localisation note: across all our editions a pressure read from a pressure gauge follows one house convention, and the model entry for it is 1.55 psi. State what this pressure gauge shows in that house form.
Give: 80 psi
